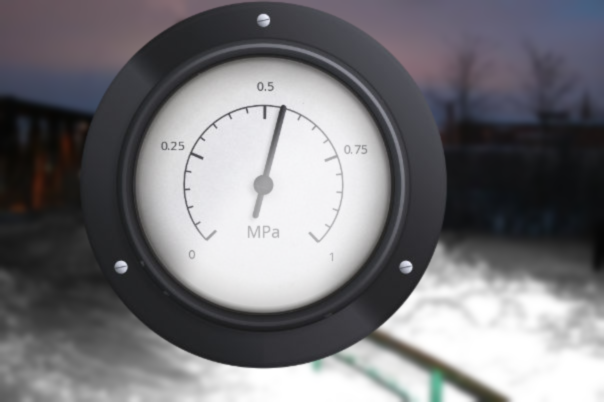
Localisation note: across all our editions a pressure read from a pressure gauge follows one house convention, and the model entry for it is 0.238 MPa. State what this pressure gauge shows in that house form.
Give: 0.55 MPa
